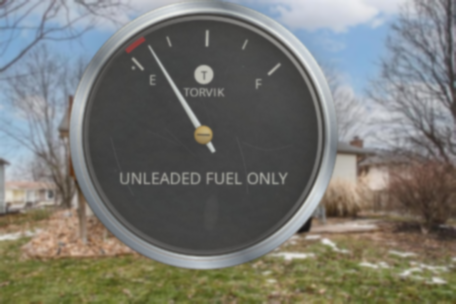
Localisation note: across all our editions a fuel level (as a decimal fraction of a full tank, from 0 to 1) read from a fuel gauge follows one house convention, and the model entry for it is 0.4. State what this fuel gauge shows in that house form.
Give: 0.125
